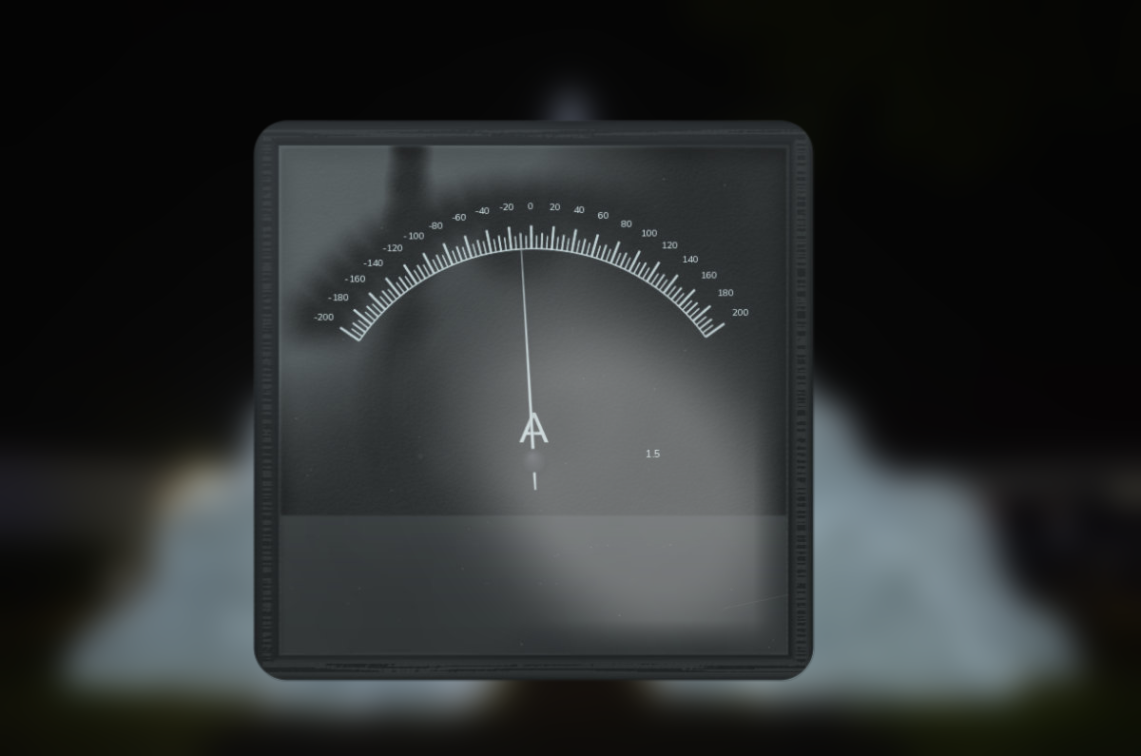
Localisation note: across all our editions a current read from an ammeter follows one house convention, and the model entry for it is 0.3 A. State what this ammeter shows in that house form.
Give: -10 A
